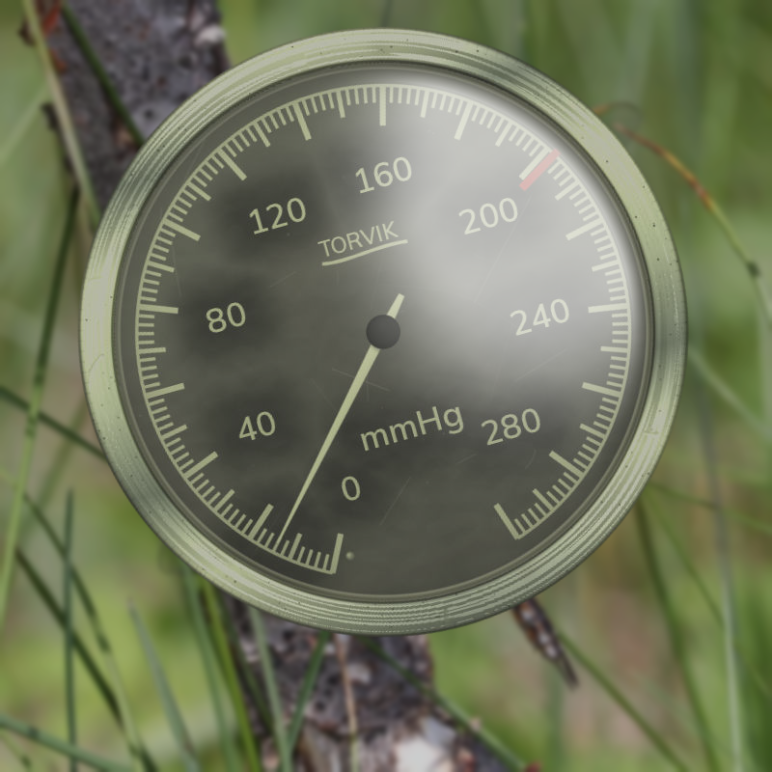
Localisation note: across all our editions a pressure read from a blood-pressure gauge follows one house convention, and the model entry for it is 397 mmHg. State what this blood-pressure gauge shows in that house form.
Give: 14 mmHg
